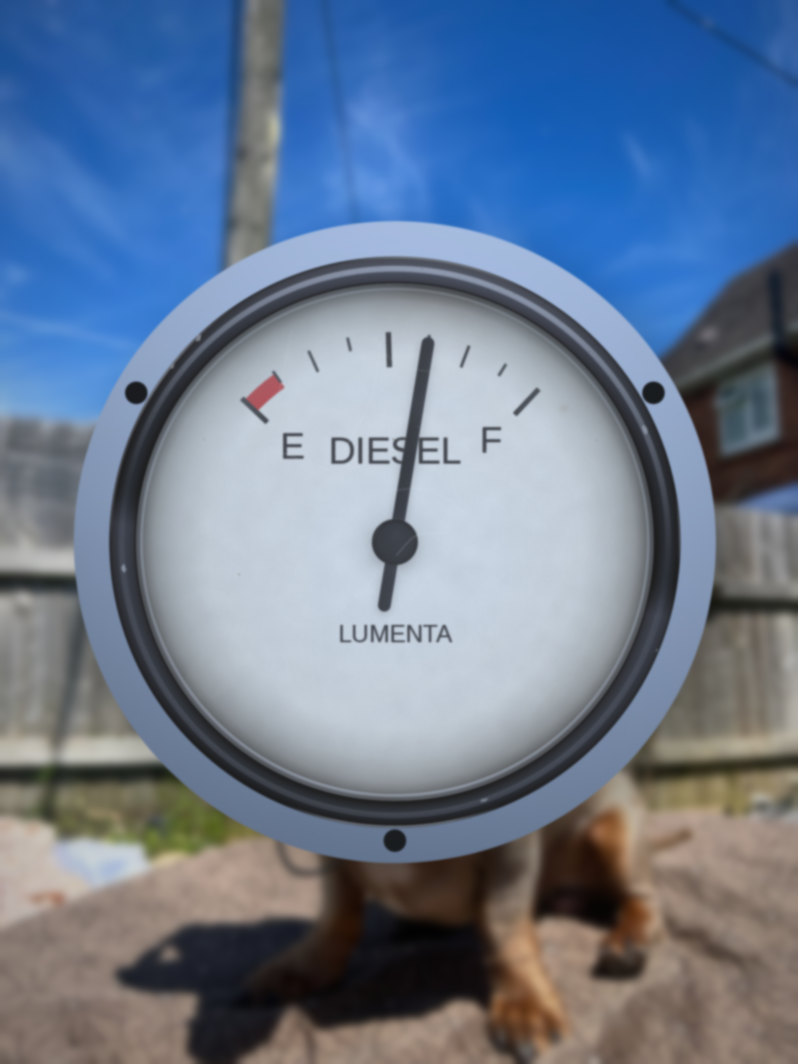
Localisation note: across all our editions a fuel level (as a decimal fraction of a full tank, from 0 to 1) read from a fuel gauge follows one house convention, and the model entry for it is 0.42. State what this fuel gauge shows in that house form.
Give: 0.625
